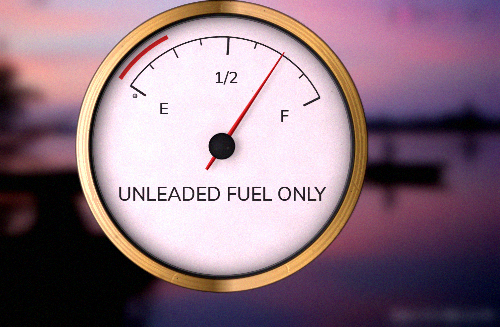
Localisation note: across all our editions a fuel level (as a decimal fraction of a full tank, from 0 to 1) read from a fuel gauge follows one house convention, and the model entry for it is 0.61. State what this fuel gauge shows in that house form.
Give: 0.75
